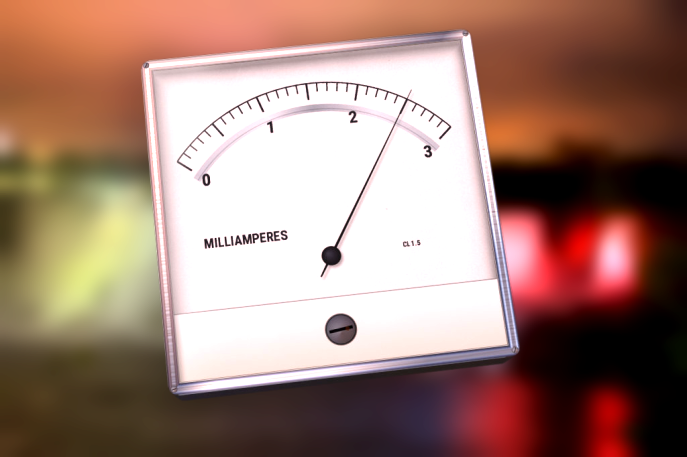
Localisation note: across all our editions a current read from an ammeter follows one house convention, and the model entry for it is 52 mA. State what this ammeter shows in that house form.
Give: 2.5 mA
